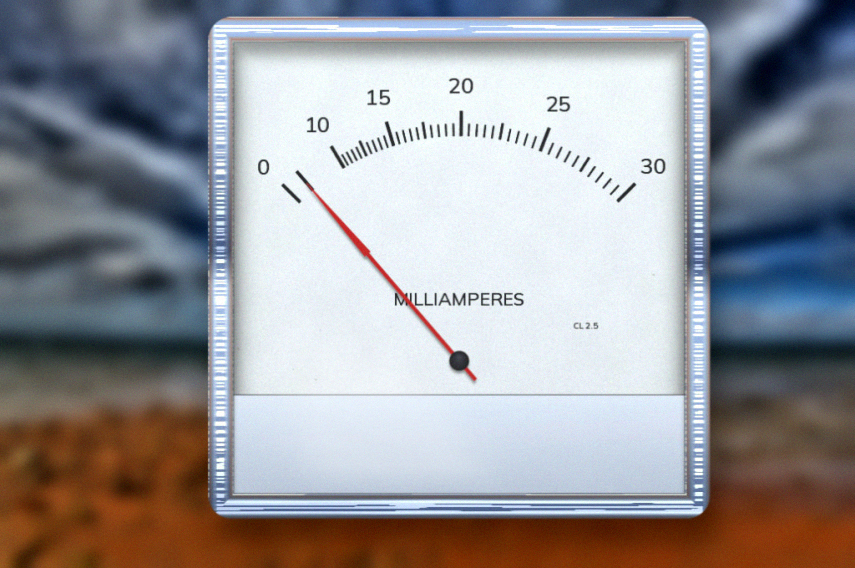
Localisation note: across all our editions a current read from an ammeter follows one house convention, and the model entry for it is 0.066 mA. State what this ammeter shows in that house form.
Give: 5 mA
